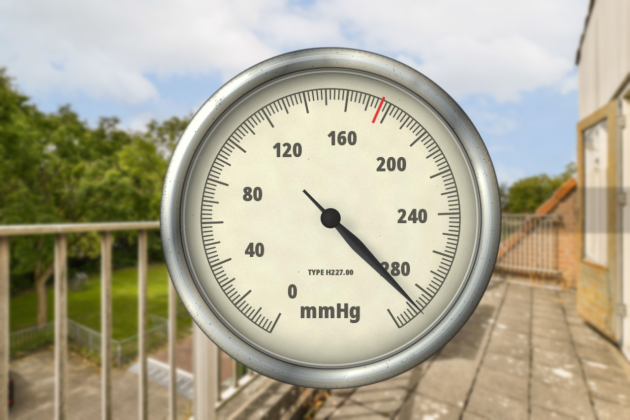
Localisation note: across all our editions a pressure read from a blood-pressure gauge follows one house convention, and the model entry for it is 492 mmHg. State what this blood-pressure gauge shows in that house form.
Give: 288 mmHg
